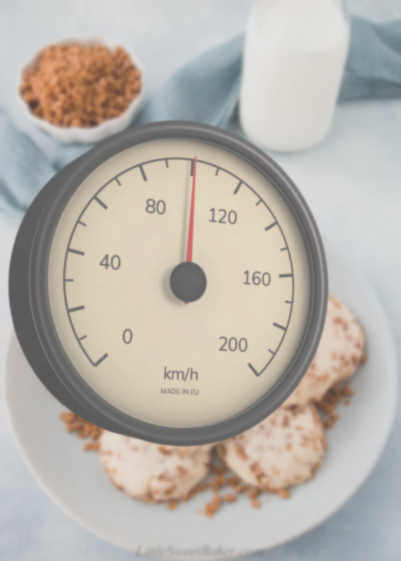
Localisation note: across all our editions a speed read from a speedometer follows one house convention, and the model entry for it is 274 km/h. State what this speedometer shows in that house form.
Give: 100 km/h
